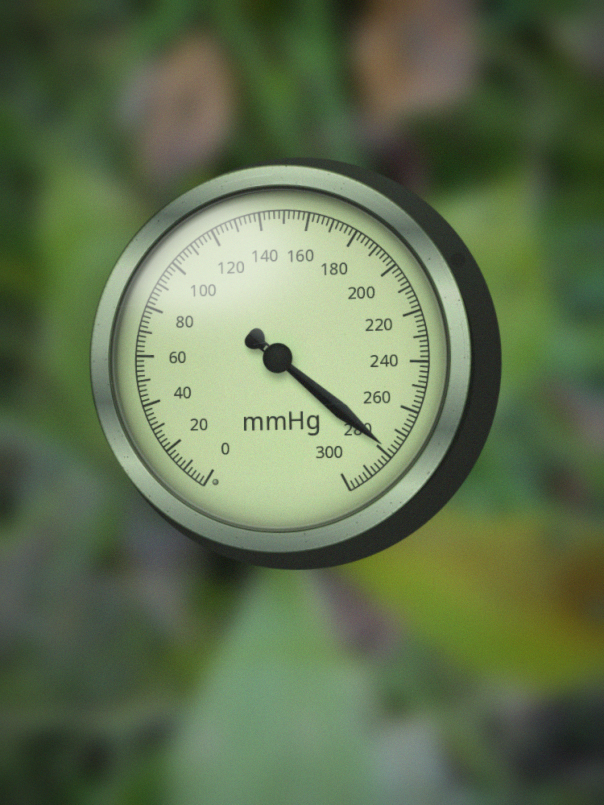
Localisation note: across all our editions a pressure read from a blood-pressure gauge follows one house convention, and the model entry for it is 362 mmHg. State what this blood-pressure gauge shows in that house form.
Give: 278 mmHg
